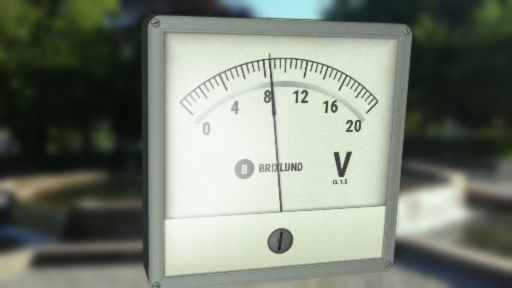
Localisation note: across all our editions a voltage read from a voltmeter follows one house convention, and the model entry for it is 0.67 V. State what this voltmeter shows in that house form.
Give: 8.5 V
